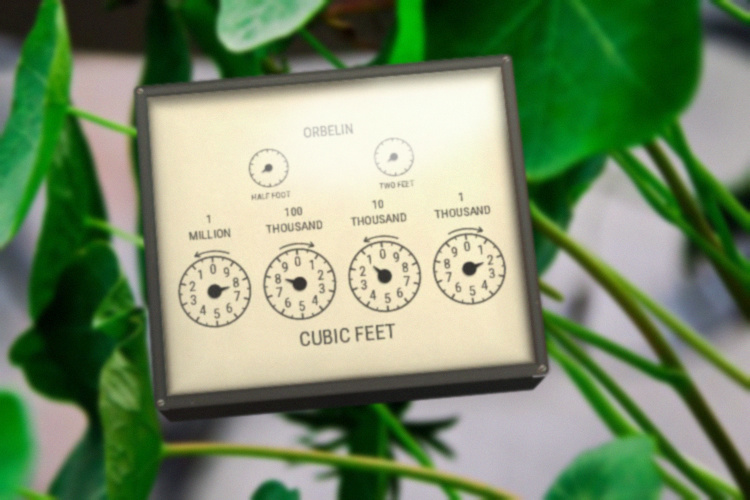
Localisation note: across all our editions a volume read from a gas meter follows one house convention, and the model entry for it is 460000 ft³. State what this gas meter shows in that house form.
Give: 781200 ft³
